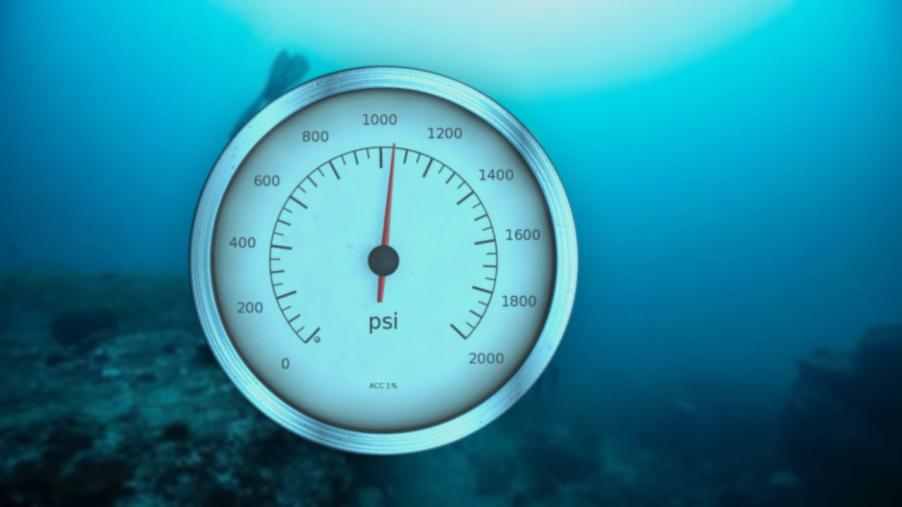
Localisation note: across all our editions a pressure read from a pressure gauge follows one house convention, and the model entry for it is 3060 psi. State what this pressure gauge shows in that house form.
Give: 1050 psi
